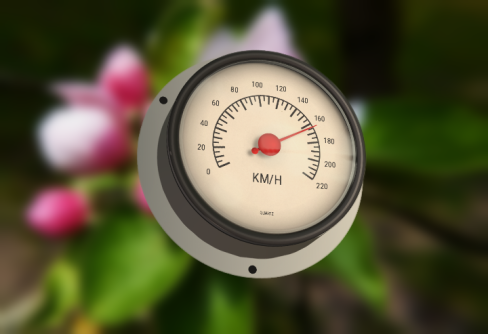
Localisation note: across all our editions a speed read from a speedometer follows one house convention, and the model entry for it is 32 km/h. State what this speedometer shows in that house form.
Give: 165 km/h
